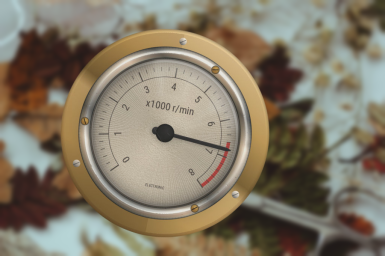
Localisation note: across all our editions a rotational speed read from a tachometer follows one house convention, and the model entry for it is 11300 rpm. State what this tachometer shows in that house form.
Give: 6800 rpm
